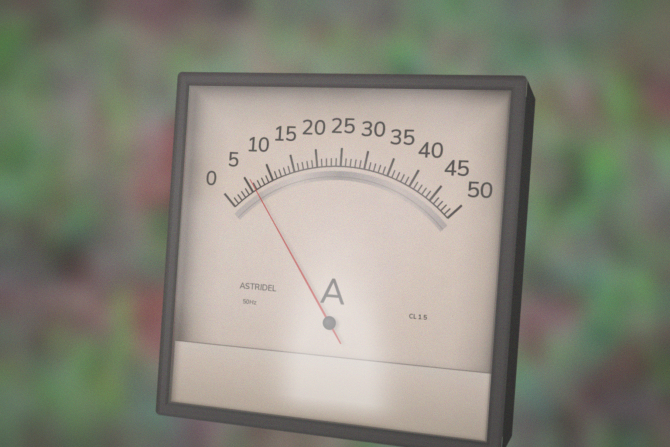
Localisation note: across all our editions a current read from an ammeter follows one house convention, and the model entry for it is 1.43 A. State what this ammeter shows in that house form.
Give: 6 A
